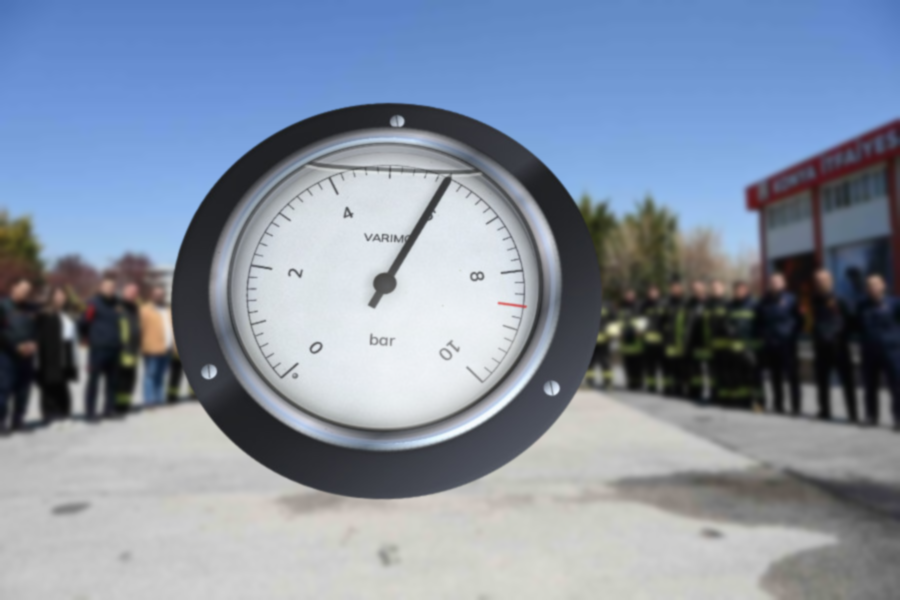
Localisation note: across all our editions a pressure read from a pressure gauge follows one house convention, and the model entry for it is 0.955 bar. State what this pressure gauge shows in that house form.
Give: 6 bar
